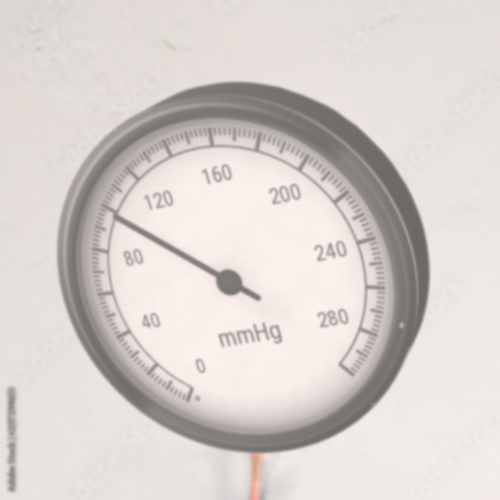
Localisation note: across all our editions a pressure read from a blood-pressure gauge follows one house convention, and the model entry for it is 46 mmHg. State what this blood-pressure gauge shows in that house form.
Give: 100 mmHg
